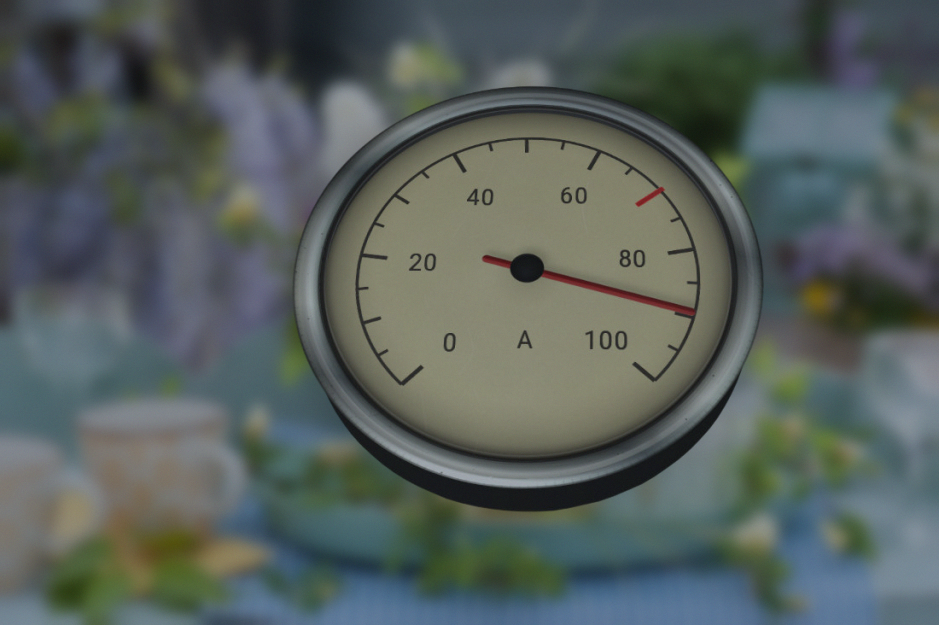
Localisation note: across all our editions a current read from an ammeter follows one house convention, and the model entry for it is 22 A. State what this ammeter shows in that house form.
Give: 90 A
